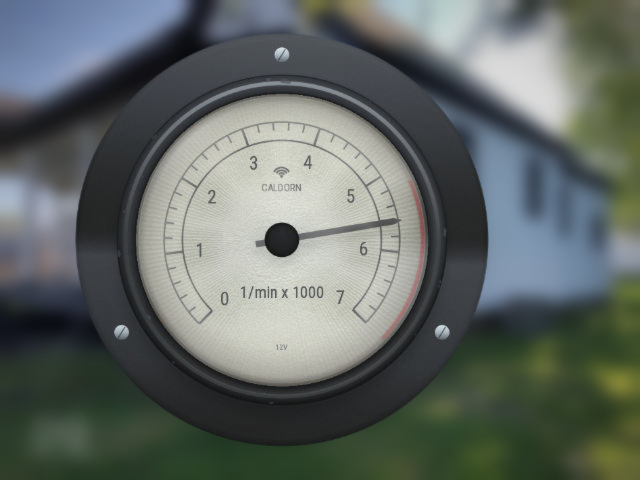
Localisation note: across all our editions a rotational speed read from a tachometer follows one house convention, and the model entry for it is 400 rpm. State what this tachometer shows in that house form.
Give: 5600 rpm
